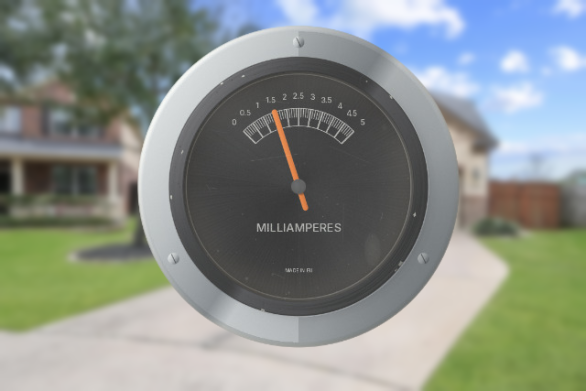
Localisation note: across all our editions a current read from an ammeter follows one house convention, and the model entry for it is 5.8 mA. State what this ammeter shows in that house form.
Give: 1.5 mA
